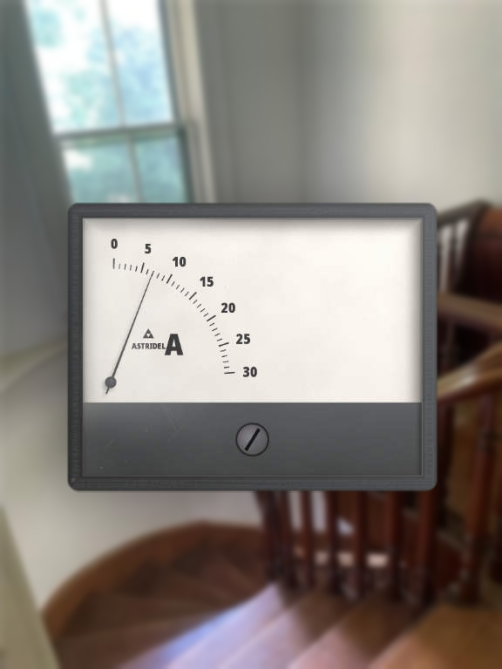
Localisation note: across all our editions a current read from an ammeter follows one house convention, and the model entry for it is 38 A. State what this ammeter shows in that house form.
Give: 7 A
